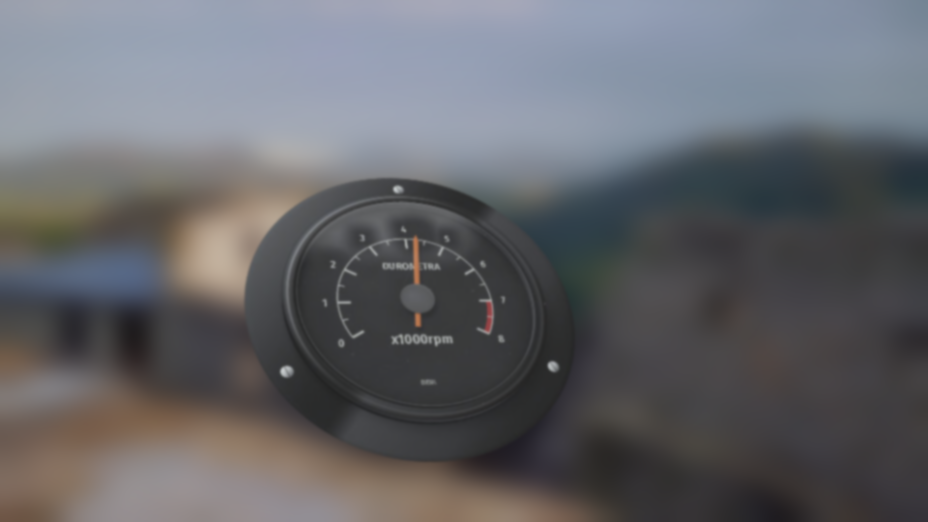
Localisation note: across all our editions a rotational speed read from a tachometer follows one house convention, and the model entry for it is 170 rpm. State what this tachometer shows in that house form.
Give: 4250 rpm
